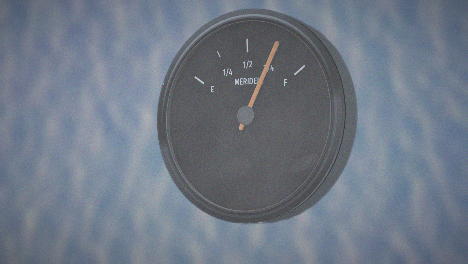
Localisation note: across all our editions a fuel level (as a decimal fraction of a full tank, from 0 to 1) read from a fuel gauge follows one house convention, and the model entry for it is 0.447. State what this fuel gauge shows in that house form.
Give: 0.75
